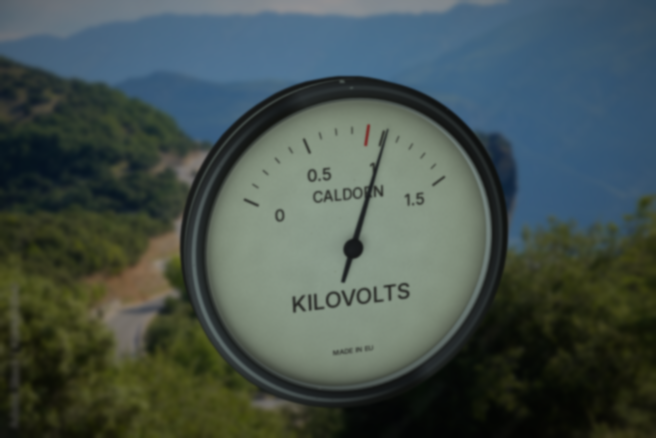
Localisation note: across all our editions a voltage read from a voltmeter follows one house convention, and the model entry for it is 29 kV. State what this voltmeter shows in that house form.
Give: 1 kV
